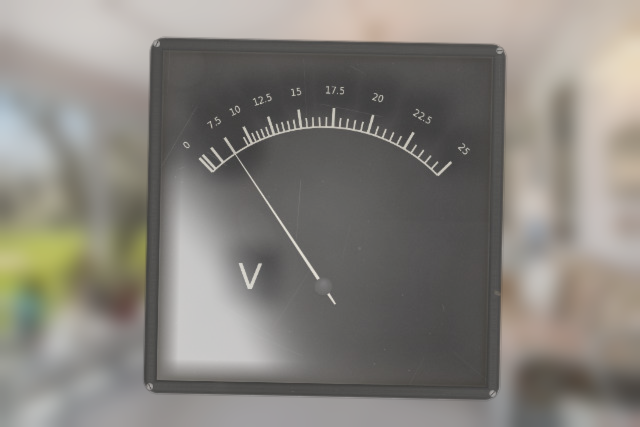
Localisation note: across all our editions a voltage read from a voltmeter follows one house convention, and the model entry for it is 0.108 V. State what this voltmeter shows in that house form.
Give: 7.5 V
